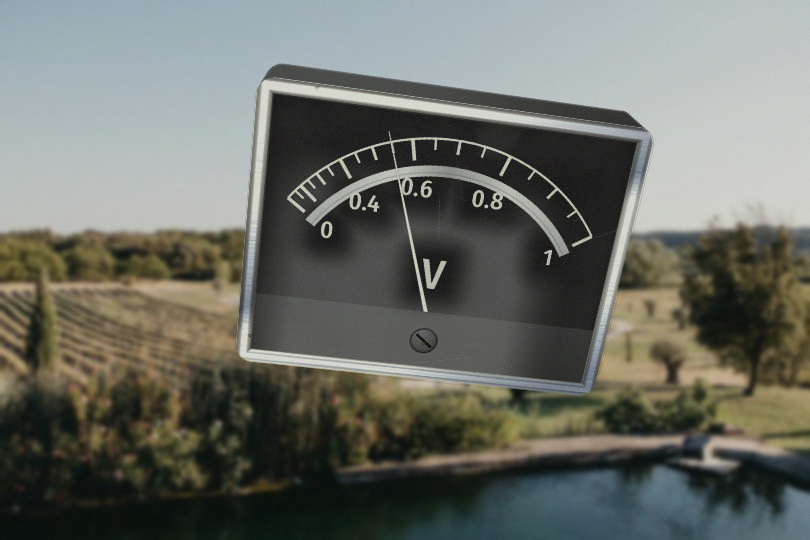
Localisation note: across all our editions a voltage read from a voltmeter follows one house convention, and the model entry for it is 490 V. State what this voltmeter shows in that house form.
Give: 0.55 V
